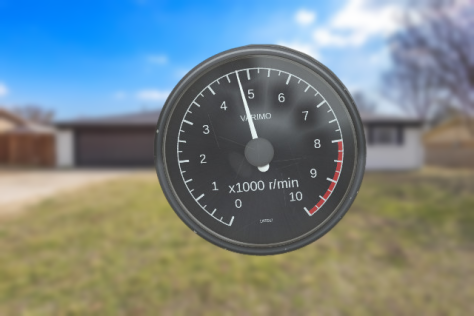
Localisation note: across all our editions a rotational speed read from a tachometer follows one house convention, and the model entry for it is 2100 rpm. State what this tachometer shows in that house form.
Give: 4750 rpm
